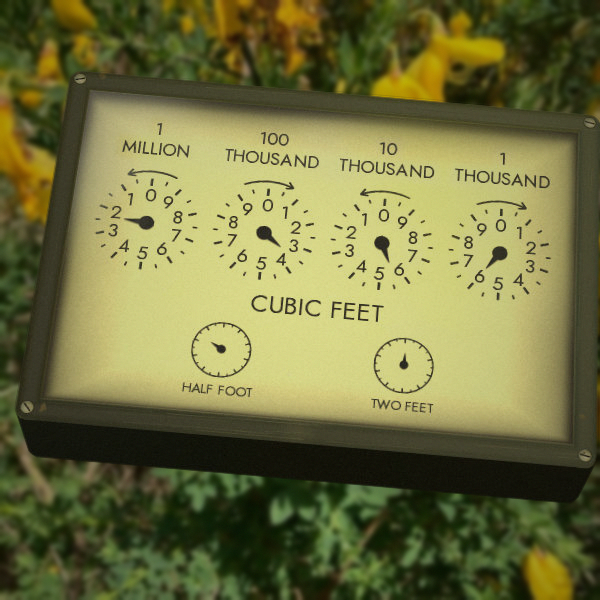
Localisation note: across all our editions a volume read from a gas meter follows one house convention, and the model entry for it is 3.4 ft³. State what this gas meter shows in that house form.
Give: 235600 ft³
